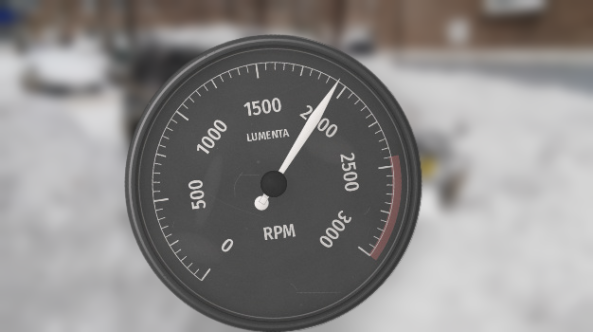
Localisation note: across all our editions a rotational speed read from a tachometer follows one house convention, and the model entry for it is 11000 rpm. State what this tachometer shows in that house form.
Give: 1950 rpm
